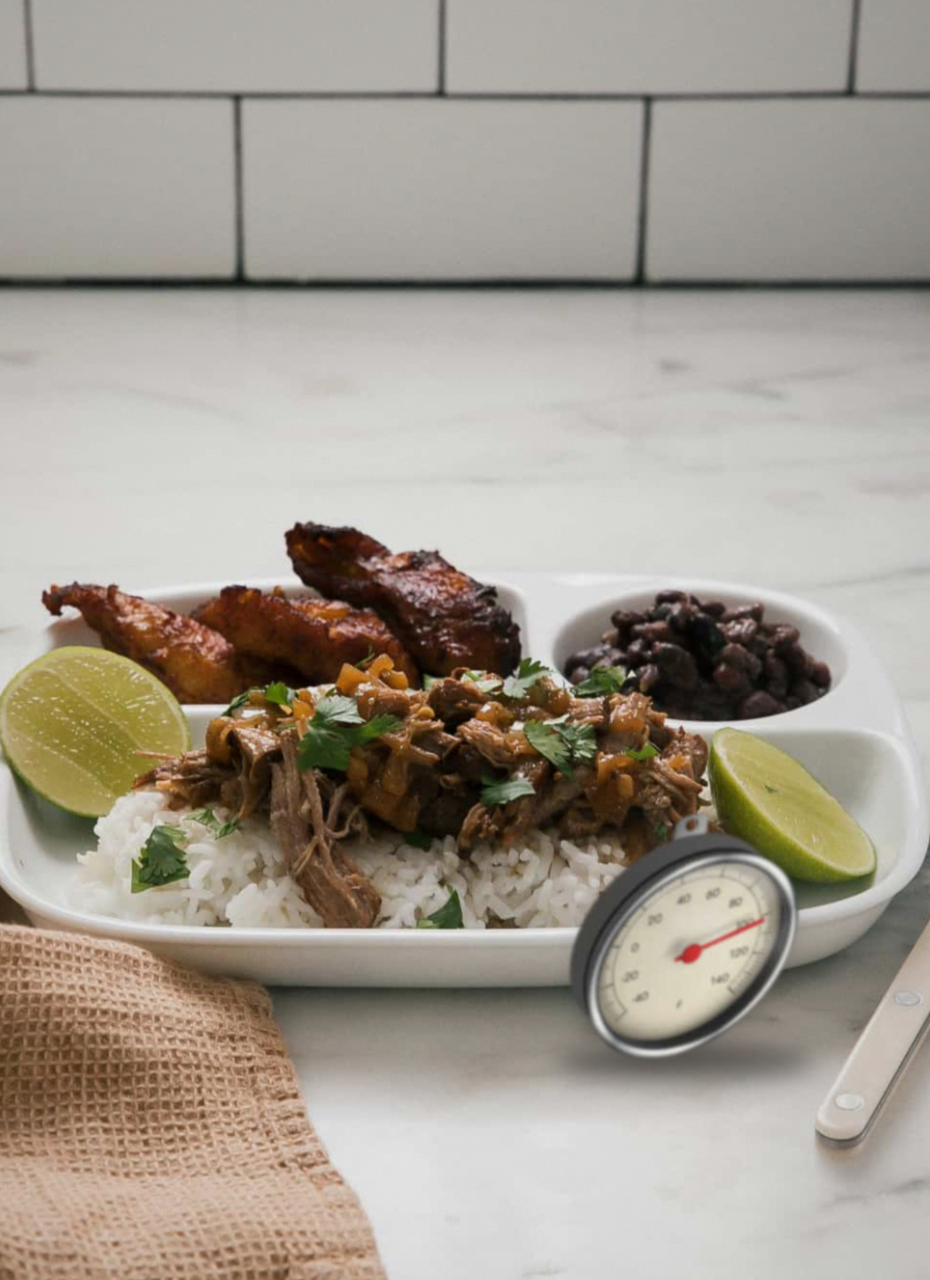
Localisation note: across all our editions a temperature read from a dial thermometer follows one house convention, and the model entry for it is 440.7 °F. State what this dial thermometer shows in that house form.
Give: 100 °F
